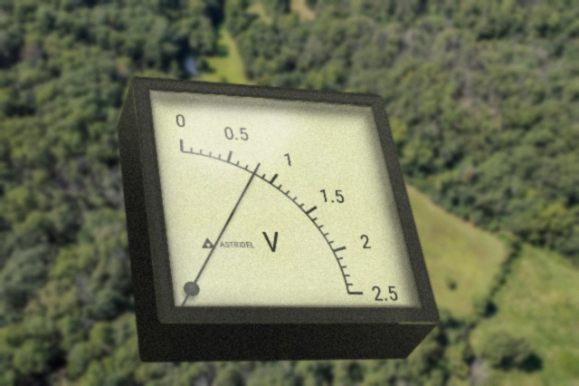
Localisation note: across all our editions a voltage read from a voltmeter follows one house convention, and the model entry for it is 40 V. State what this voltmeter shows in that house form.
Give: 0.8 V
